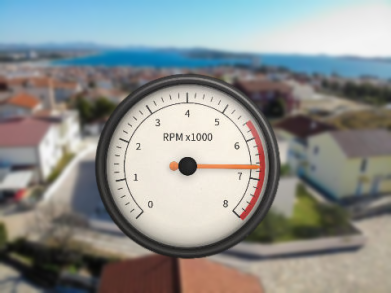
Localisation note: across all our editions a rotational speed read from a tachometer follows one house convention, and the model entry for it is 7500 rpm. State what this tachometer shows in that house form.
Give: 6700 rpm
